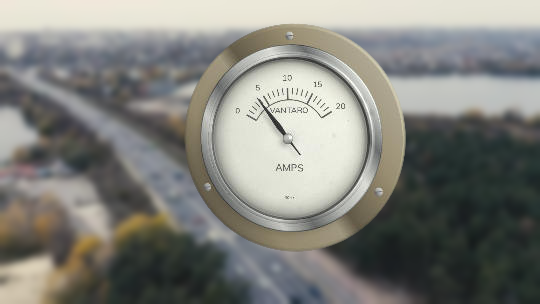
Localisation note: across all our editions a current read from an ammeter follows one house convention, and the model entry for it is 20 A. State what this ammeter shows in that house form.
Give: 4 A
